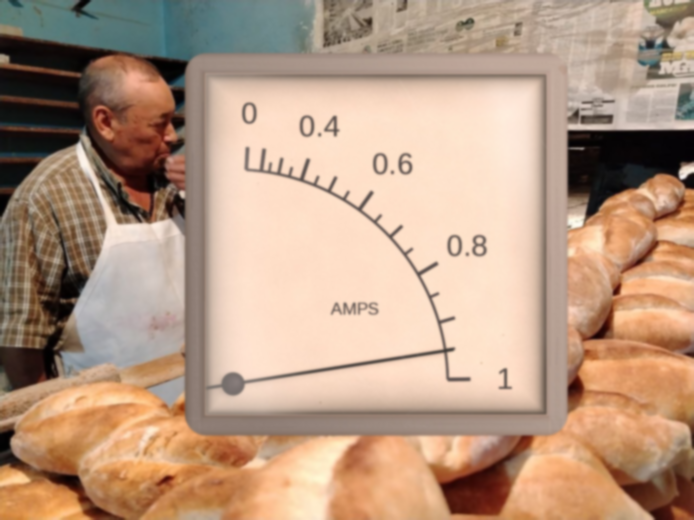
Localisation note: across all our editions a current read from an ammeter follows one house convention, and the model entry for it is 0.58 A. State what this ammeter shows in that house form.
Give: 0.95 A
